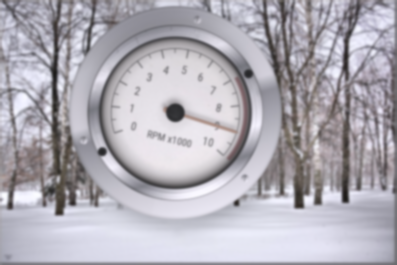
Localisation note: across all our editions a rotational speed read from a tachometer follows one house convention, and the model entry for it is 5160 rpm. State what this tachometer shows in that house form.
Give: 9000 rpm
